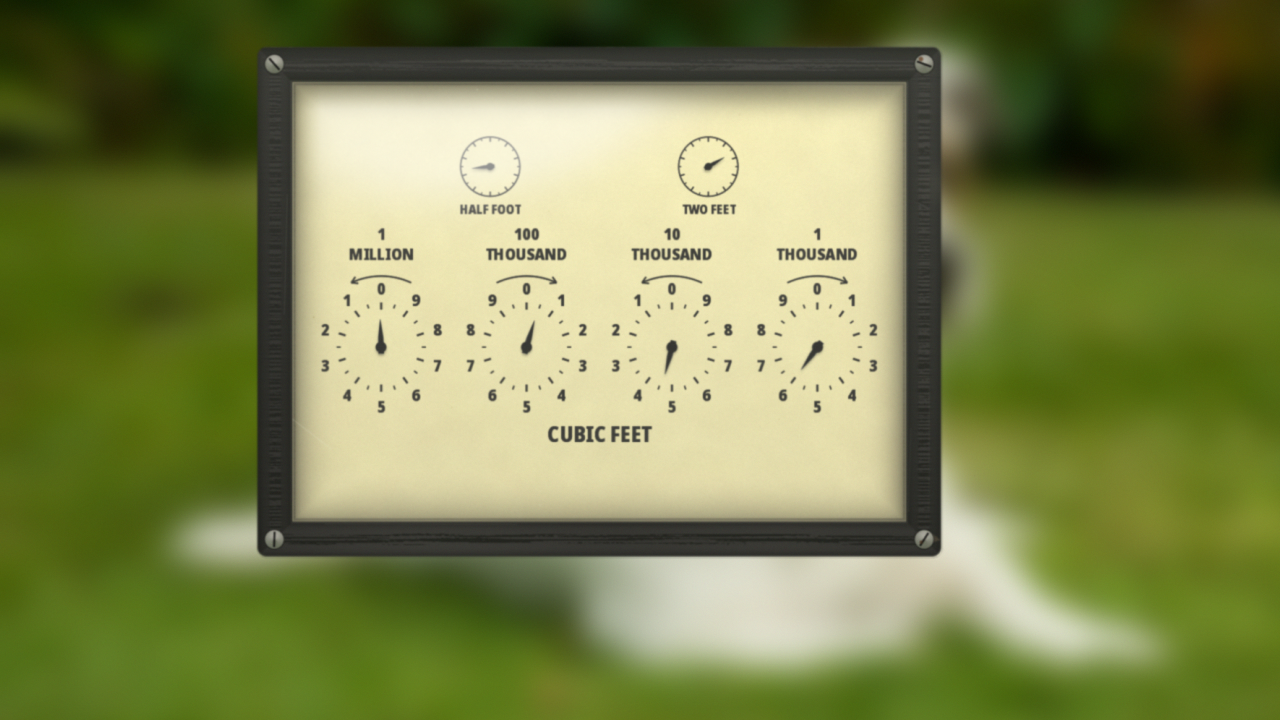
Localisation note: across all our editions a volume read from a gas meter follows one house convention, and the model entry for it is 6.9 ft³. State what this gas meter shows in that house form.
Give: 4600 ft³
